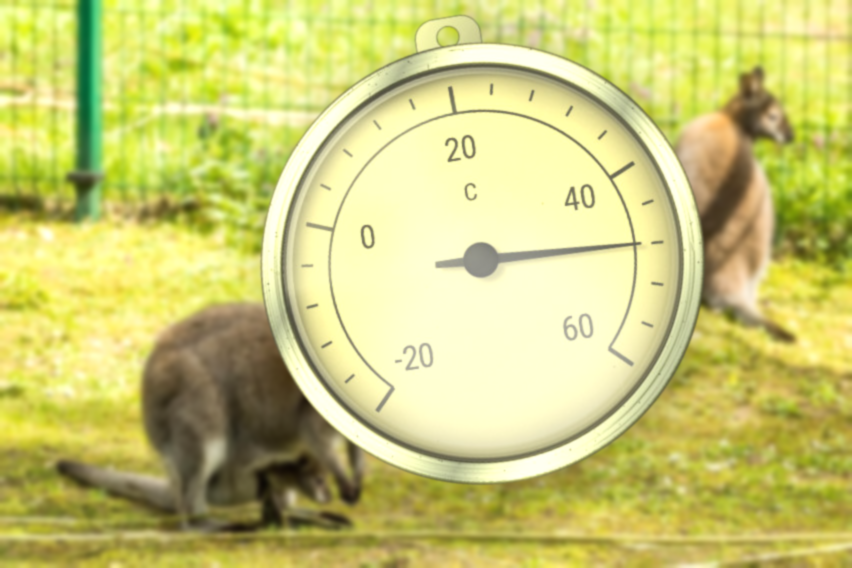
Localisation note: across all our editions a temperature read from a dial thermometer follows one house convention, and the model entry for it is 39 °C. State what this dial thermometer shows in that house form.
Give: 48 °C
